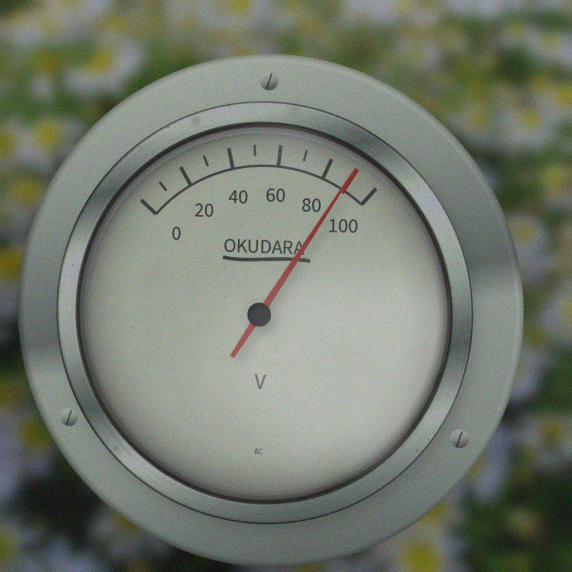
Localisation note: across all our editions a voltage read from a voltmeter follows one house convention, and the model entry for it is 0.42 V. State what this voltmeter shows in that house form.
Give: 90 V
